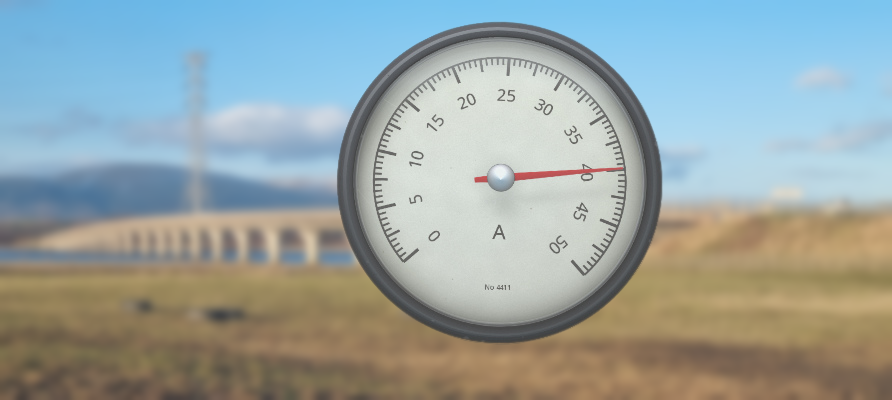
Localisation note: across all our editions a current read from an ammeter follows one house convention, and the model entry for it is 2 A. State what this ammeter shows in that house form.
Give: 40 A
